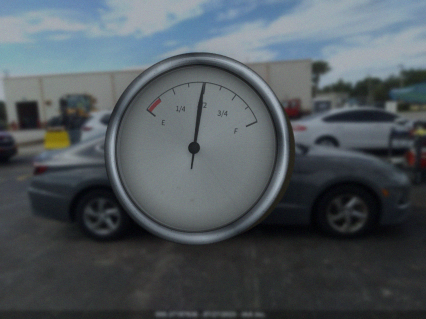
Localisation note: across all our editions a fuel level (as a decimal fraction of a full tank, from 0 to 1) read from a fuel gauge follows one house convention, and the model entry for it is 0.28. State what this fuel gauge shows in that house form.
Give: 0.5
